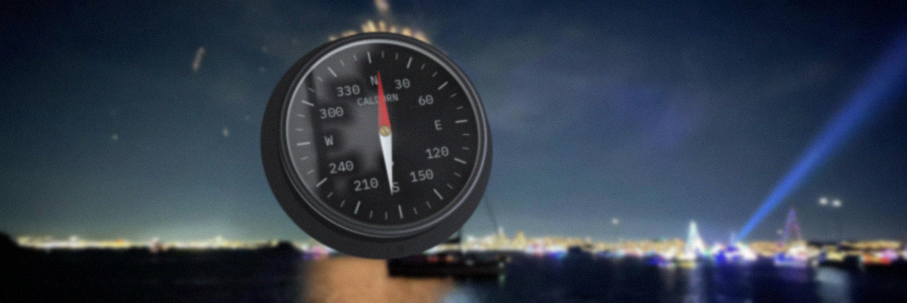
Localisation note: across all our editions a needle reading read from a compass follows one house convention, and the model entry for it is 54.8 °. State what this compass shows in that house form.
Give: 5 °
